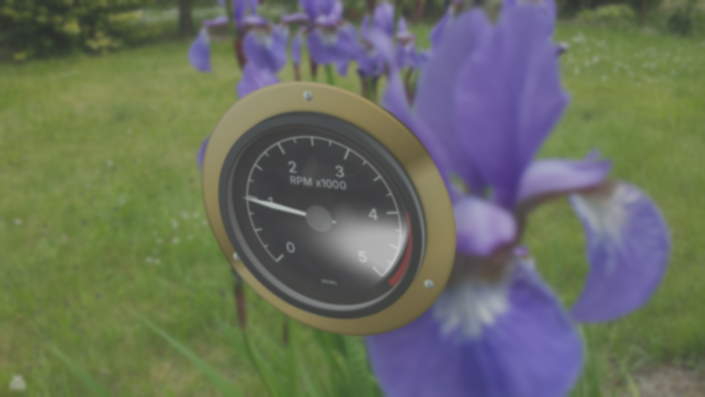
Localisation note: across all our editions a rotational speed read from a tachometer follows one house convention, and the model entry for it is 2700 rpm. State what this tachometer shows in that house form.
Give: 1000 rpm
